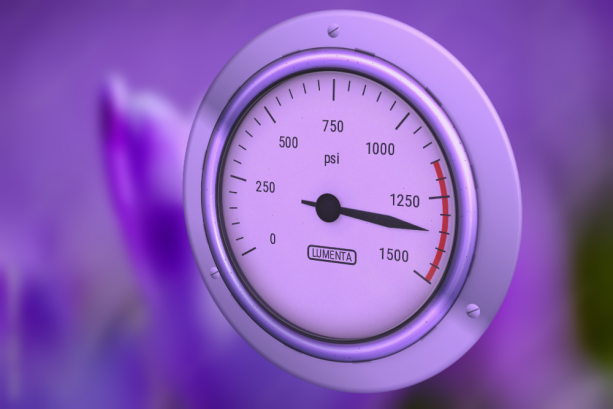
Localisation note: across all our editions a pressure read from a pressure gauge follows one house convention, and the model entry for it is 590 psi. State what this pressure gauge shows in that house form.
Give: 1350 psi
